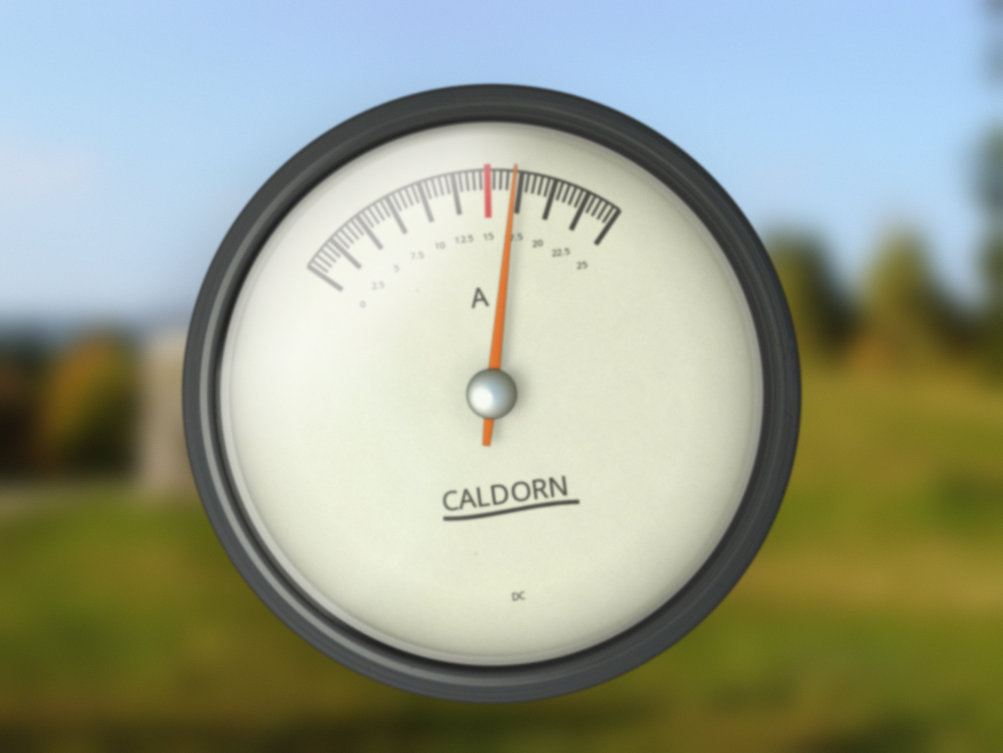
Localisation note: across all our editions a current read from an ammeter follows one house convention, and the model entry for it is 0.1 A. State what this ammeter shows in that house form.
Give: 17 A
